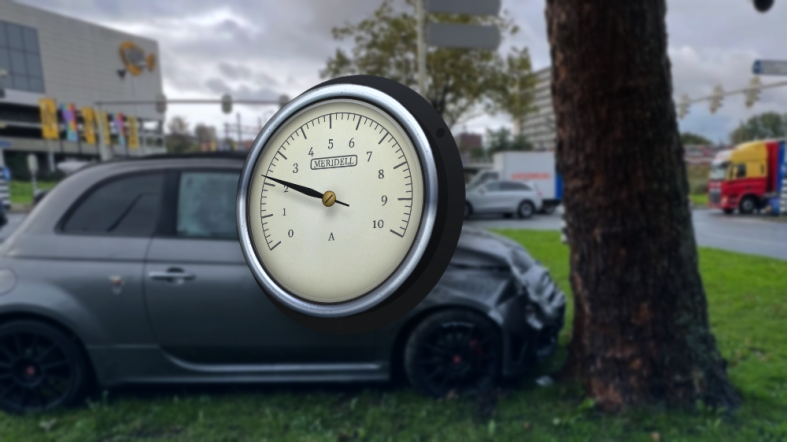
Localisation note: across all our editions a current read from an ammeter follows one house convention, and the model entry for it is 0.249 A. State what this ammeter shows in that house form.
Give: 2.2 A
